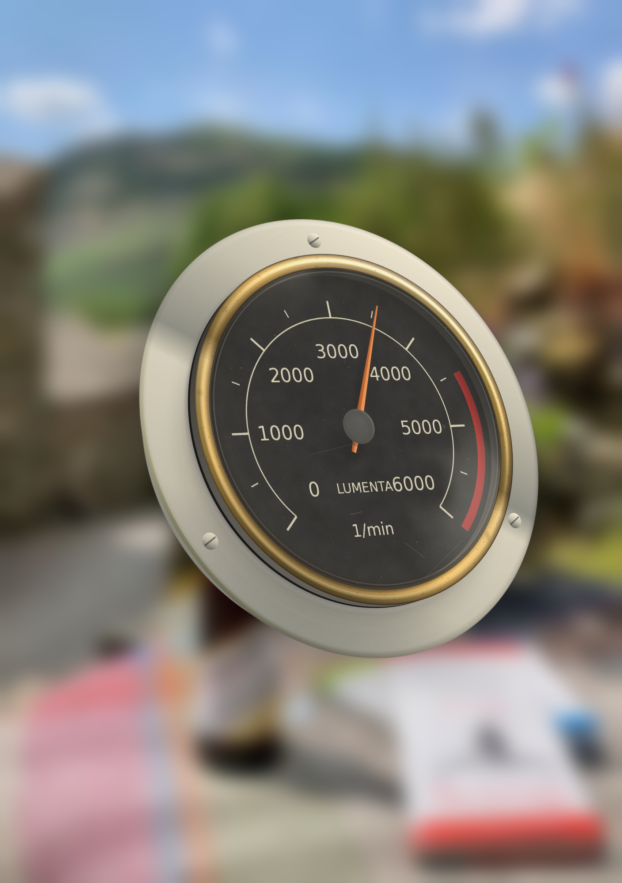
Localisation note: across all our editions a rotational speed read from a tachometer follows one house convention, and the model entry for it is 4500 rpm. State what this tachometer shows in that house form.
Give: 3500 rpm
